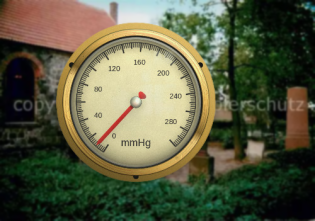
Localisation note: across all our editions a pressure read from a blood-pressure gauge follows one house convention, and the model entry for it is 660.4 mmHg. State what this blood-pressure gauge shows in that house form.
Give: 10 mmHg
